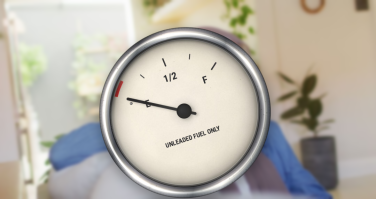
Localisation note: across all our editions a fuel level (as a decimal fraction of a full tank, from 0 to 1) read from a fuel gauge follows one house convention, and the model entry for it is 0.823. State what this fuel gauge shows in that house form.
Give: 0
